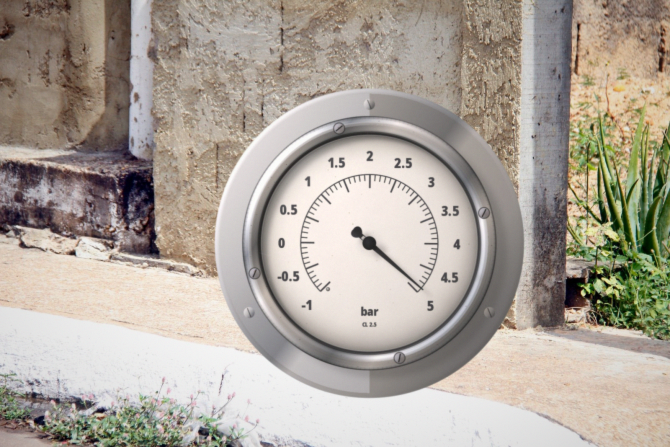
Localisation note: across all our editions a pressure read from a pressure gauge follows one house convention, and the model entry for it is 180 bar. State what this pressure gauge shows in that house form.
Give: 4.9 bar
